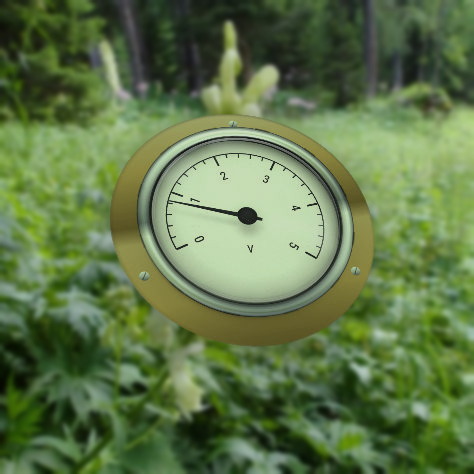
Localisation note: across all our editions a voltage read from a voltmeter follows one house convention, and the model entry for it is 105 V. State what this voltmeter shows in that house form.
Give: 0.8 V
